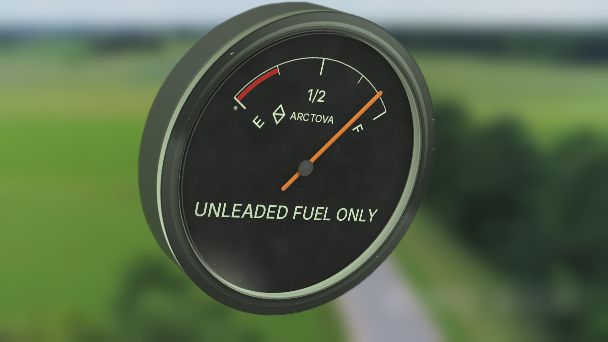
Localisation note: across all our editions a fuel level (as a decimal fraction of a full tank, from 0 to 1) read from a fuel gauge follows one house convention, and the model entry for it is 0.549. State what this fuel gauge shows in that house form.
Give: 0.875
